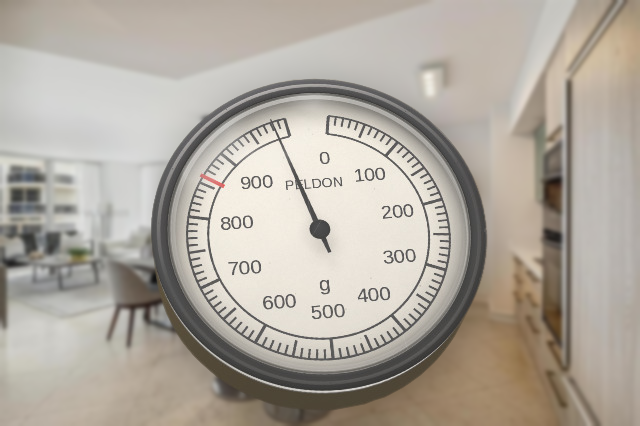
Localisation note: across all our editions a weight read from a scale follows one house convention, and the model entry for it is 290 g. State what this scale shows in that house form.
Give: 980 g
